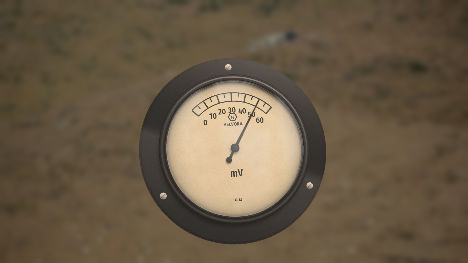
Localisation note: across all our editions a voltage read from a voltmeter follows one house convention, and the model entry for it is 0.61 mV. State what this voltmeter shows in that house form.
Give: 50 mV
